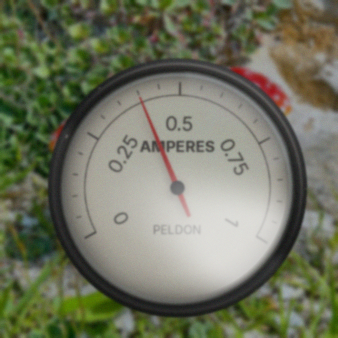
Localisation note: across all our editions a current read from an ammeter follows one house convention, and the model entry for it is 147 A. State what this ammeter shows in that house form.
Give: 0.4 A
